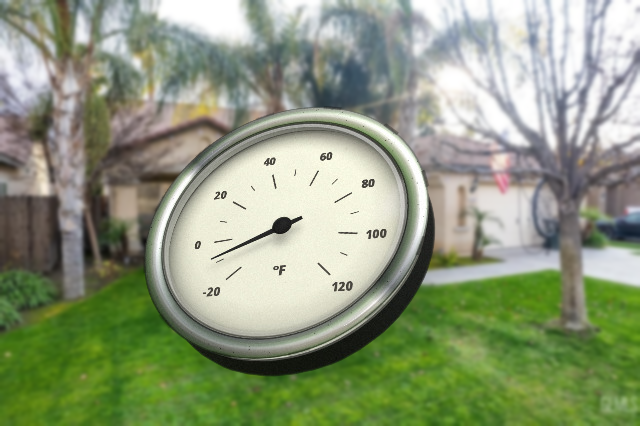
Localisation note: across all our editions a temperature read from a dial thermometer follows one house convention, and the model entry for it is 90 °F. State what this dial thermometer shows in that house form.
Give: -10 °F
